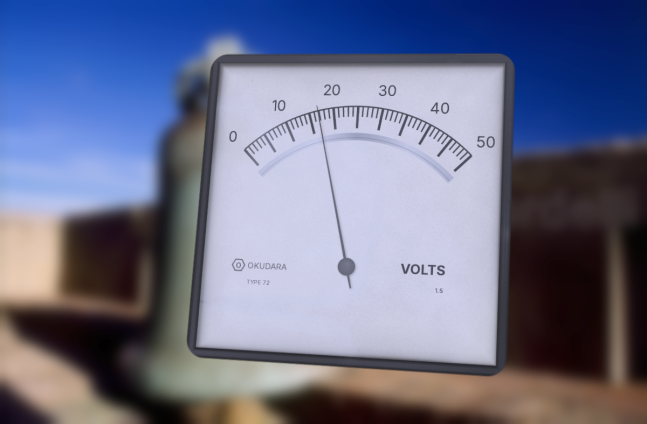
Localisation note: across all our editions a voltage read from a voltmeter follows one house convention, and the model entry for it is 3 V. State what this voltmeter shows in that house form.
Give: 17 V
